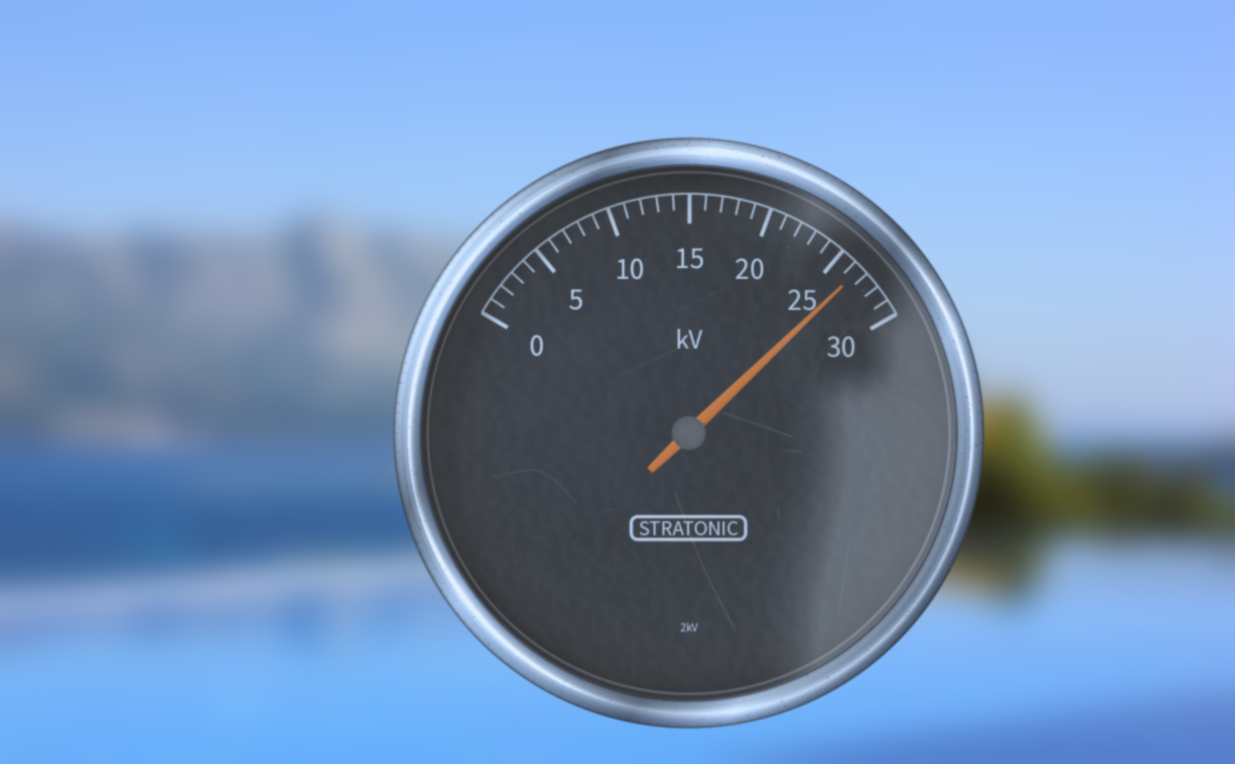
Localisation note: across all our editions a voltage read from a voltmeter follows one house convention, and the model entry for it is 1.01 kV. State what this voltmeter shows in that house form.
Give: 26.5 kV
